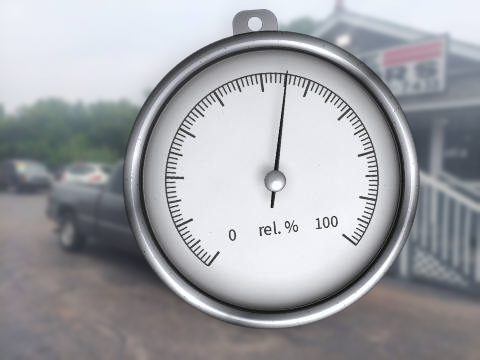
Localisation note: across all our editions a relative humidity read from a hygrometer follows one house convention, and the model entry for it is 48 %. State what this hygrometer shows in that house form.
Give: 55 %
